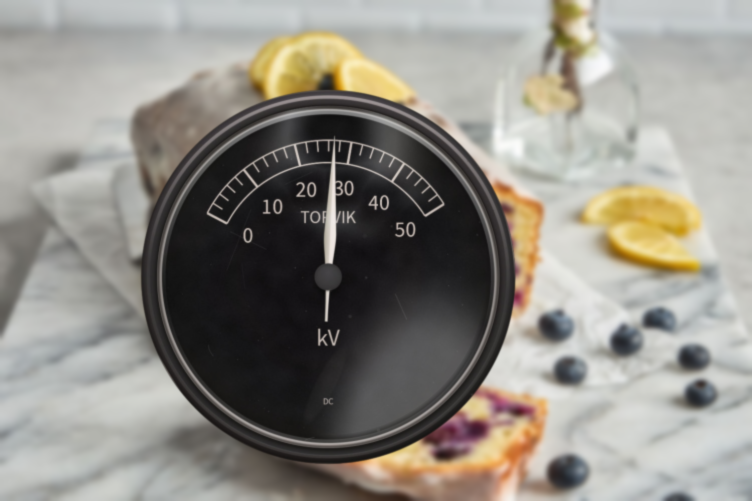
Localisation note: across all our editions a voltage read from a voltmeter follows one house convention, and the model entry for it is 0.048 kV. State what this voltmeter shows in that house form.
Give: 27 kV
